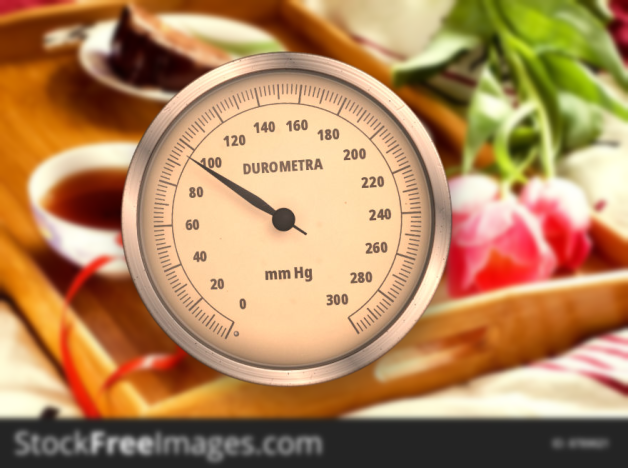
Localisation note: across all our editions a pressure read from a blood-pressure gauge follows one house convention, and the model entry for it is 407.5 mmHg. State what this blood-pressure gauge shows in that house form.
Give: 96 mmHg
